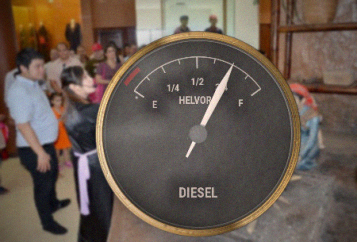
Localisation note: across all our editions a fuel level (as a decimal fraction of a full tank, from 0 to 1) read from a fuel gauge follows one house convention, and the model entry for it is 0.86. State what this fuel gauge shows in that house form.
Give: 0.75
